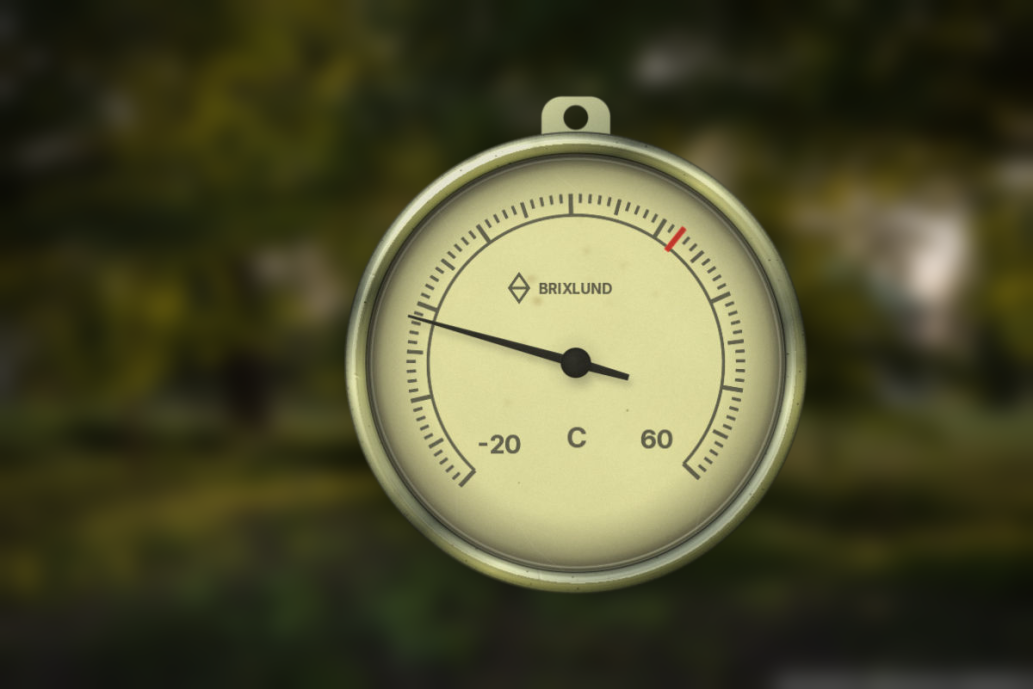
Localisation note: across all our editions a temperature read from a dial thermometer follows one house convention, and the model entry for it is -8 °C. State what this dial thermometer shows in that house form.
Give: -1.5 °C
